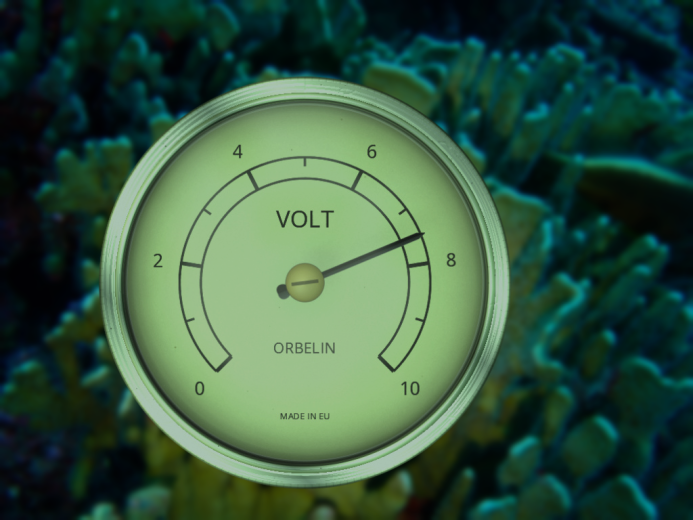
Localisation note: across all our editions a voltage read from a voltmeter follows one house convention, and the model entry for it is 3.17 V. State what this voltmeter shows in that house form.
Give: 7.5 V
